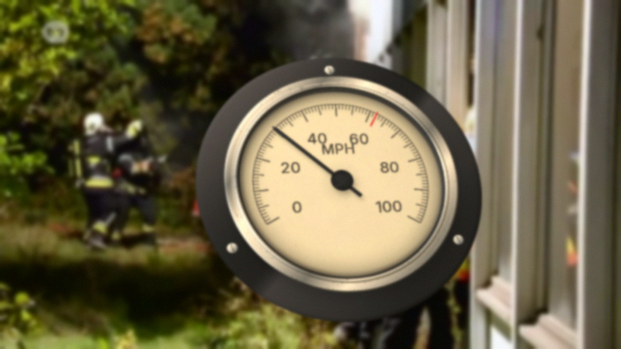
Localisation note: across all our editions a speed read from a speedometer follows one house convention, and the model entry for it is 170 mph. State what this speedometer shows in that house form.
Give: 30 mph
